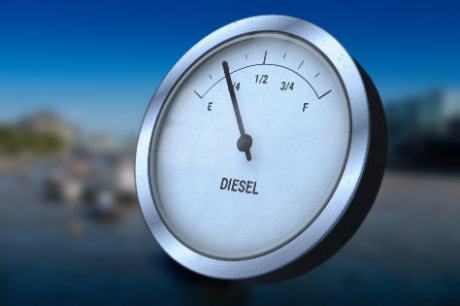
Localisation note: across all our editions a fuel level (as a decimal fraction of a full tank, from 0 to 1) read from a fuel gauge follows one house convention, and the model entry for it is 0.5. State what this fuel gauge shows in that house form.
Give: 0.25
